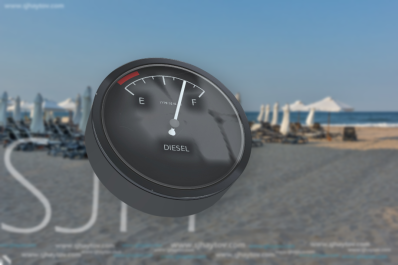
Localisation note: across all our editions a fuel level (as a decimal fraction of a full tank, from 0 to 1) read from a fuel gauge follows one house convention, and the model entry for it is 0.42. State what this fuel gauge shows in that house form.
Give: 0.75
